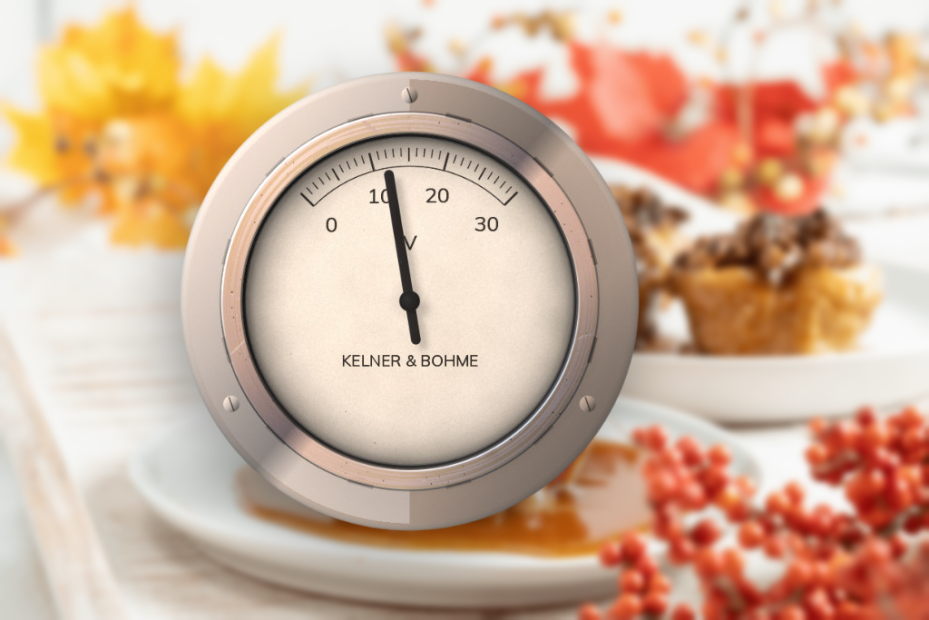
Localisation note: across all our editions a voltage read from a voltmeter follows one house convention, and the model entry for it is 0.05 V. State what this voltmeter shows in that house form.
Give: 12 V
